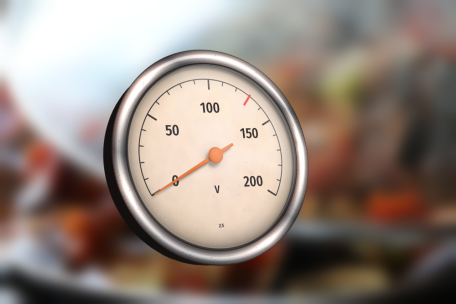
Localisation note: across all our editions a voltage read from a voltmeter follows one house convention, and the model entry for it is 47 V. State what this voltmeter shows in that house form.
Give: 0 V
